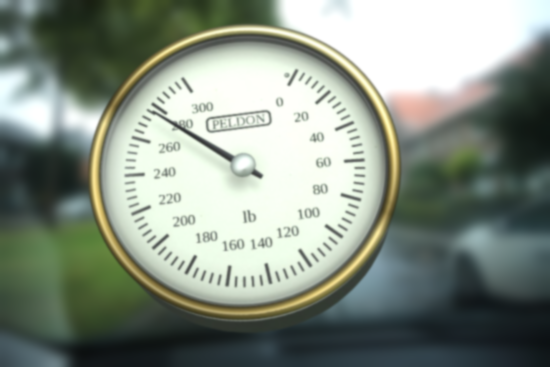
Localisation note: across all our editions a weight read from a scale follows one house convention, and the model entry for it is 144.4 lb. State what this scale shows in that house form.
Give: 276 lb
